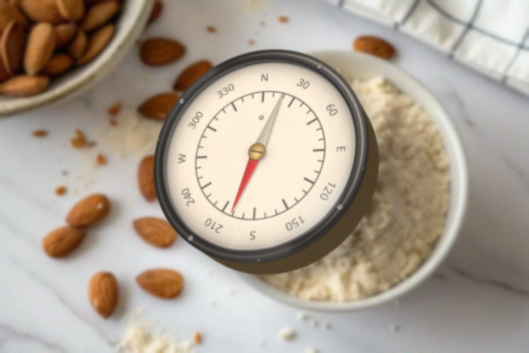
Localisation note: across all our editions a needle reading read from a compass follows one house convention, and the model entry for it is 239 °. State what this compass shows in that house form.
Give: 200 °
